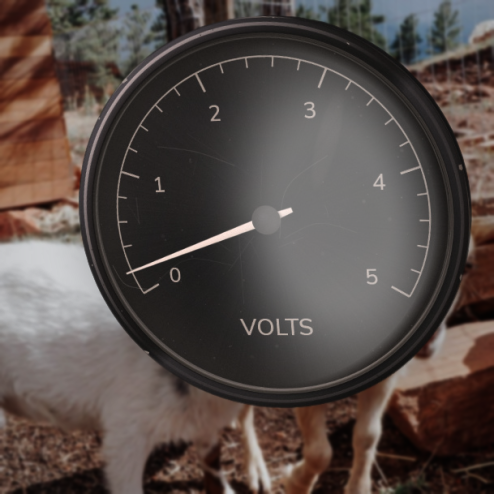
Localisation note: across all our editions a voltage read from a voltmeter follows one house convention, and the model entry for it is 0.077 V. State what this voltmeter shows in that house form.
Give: 0.2 V
